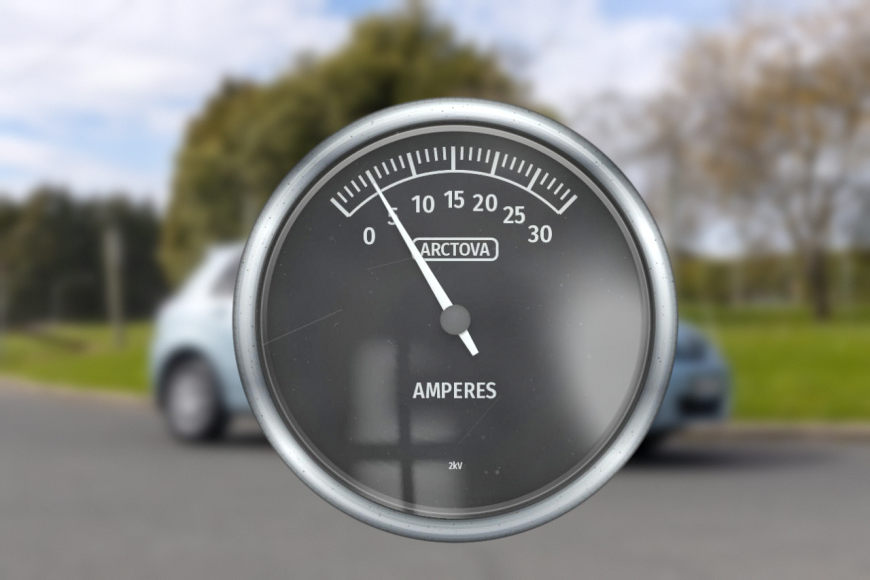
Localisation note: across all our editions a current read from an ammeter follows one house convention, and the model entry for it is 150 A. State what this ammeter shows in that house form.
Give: 5 A
